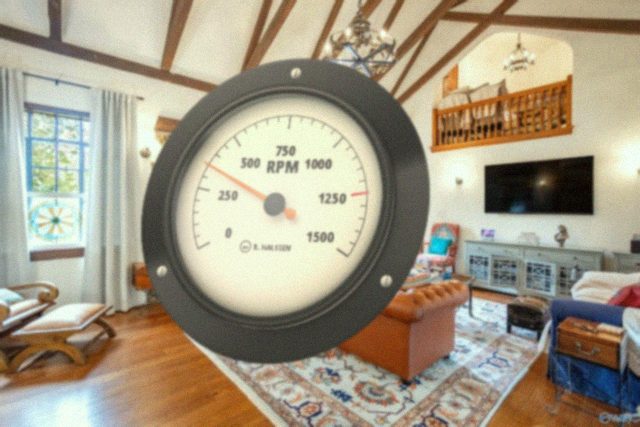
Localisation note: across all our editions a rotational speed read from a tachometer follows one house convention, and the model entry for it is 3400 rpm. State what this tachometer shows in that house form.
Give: 350 rpm
